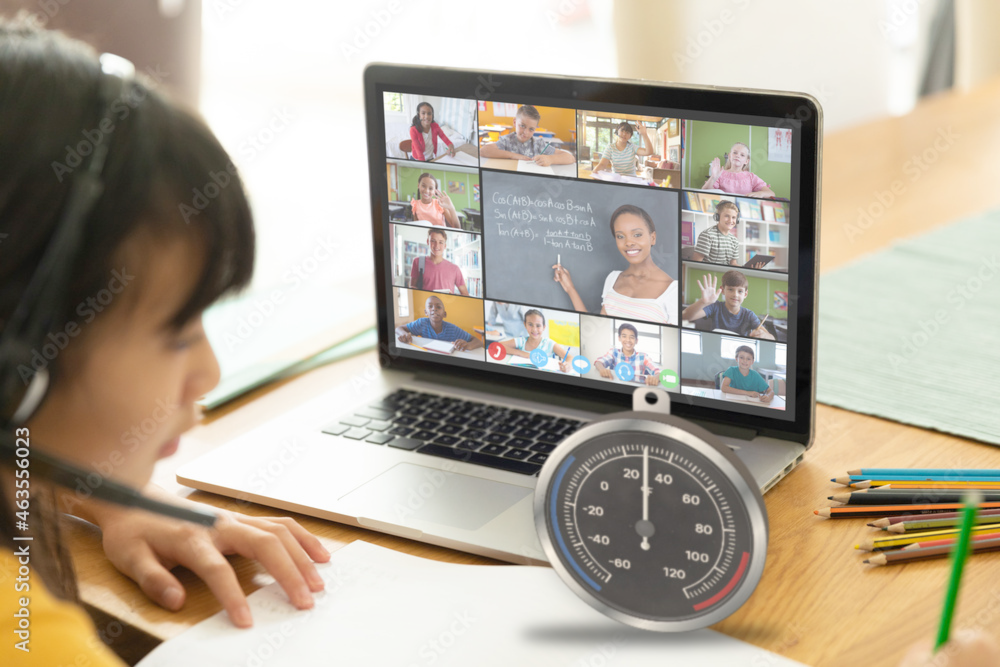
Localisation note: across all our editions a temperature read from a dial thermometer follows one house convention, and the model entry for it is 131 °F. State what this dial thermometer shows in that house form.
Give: 30 °F
